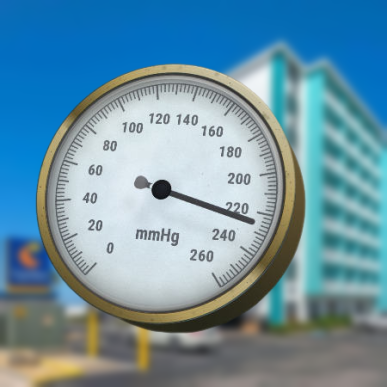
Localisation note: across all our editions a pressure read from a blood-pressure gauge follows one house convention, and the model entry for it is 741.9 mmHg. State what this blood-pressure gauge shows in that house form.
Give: 226 mmHg
